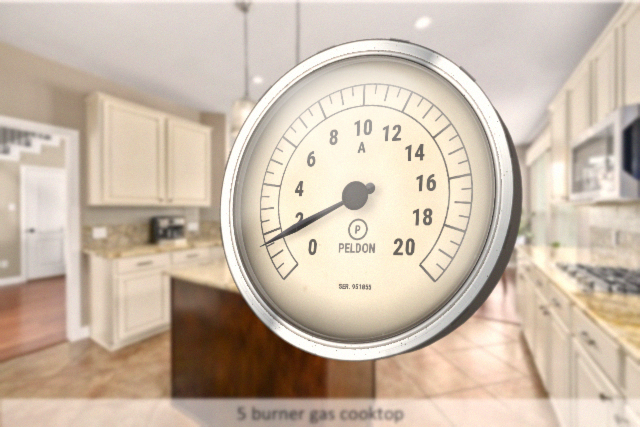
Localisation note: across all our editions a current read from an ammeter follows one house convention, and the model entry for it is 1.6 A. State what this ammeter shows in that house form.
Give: 1.5 A
